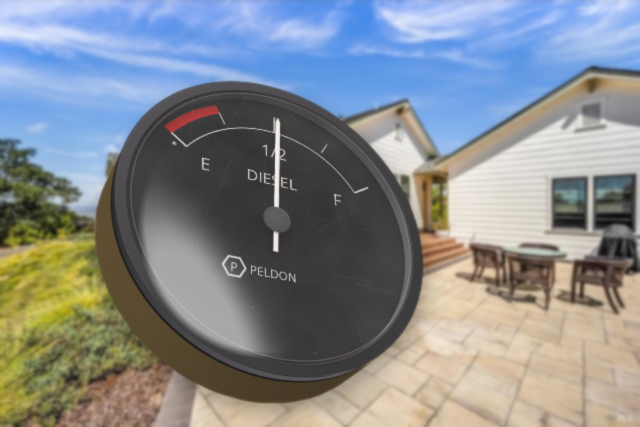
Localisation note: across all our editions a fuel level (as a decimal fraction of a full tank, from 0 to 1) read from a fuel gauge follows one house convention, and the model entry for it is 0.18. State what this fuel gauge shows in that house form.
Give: 0.5
